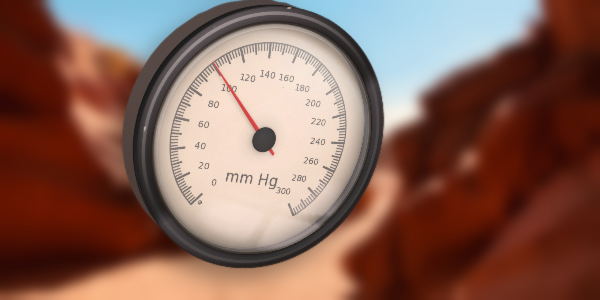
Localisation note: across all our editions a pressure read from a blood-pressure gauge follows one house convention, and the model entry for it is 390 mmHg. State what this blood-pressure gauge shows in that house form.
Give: 100 mmHg
